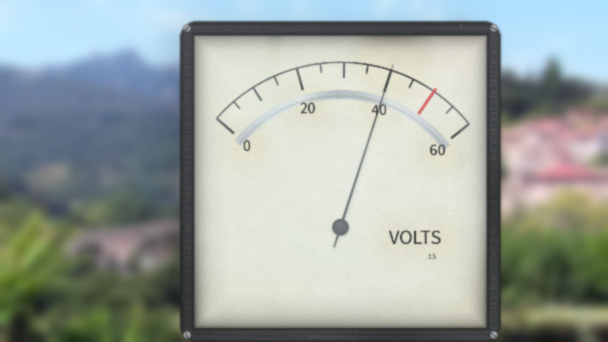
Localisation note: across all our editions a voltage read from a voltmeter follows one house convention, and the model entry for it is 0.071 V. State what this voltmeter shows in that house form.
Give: 40 V
